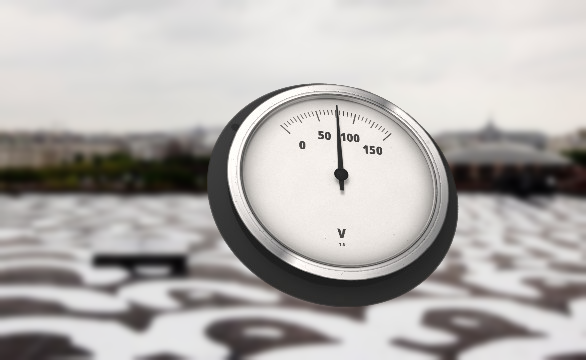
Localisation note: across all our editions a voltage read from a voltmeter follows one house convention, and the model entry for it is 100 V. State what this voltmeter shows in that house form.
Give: 75 V
